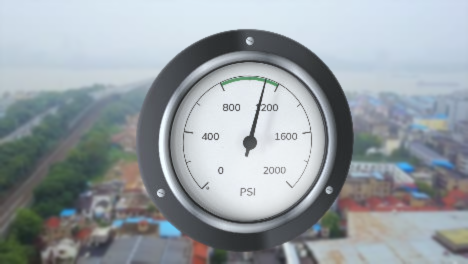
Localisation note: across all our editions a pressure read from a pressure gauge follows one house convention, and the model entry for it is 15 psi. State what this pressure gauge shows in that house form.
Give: 1100 psi
